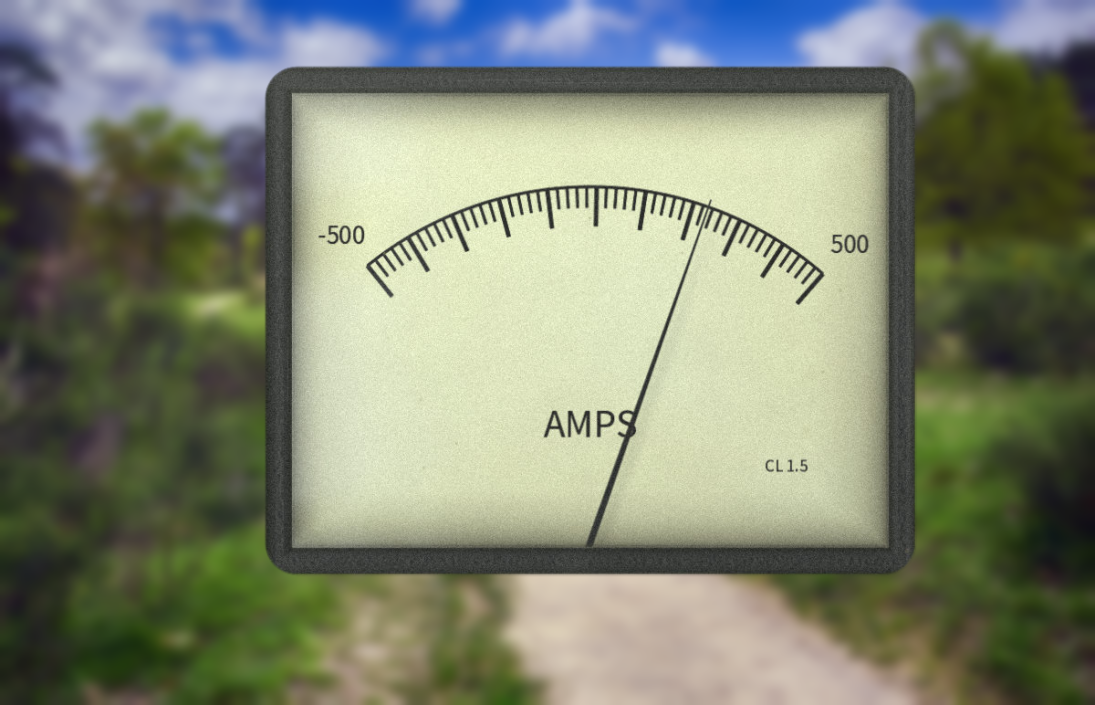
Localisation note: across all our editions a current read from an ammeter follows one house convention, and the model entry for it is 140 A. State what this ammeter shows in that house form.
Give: 230 A
